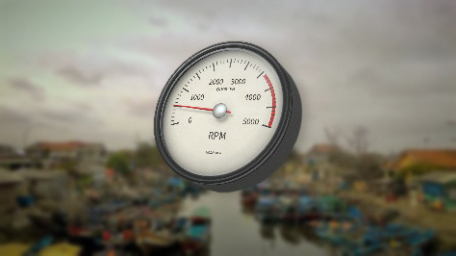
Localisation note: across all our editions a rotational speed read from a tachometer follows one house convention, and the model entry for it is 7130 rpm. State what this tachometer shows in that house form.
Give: 500 rpm
